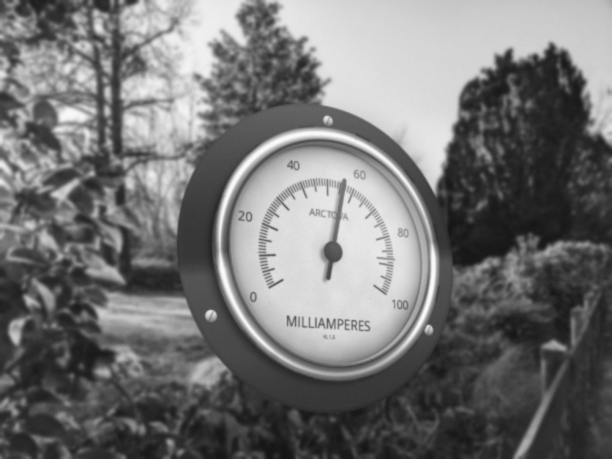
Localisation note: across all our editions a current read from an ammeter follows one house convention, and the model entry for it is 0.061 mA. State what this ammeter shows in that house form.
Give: 55 mA
